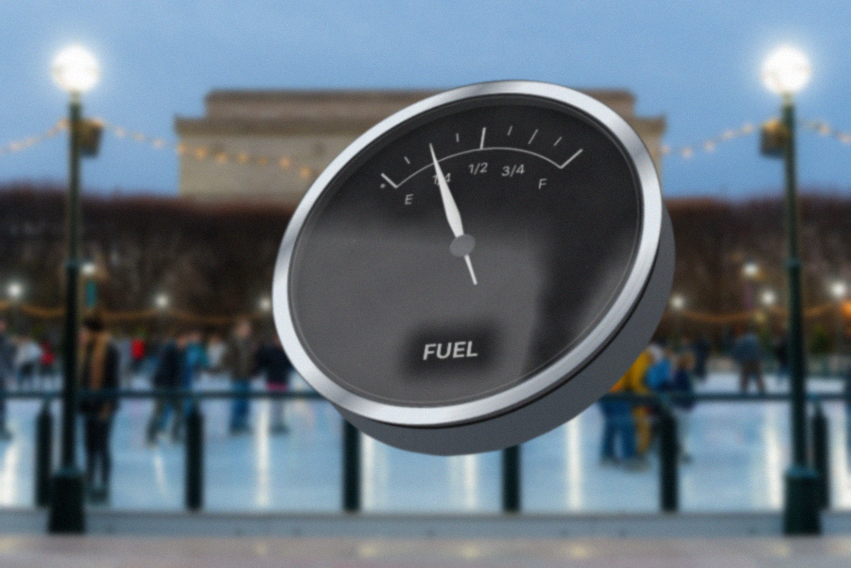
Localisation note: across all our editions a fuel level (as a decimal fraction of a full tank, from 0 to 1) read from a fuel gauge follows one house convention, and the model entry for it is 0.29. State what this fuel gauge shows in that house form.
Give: 0.25
